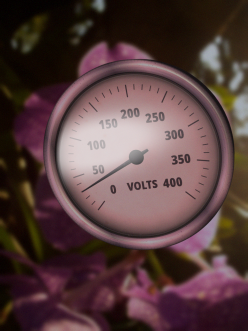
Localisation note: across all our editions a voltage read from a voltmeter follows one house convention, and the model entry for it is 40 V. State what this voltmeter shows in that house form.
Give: 30 V
